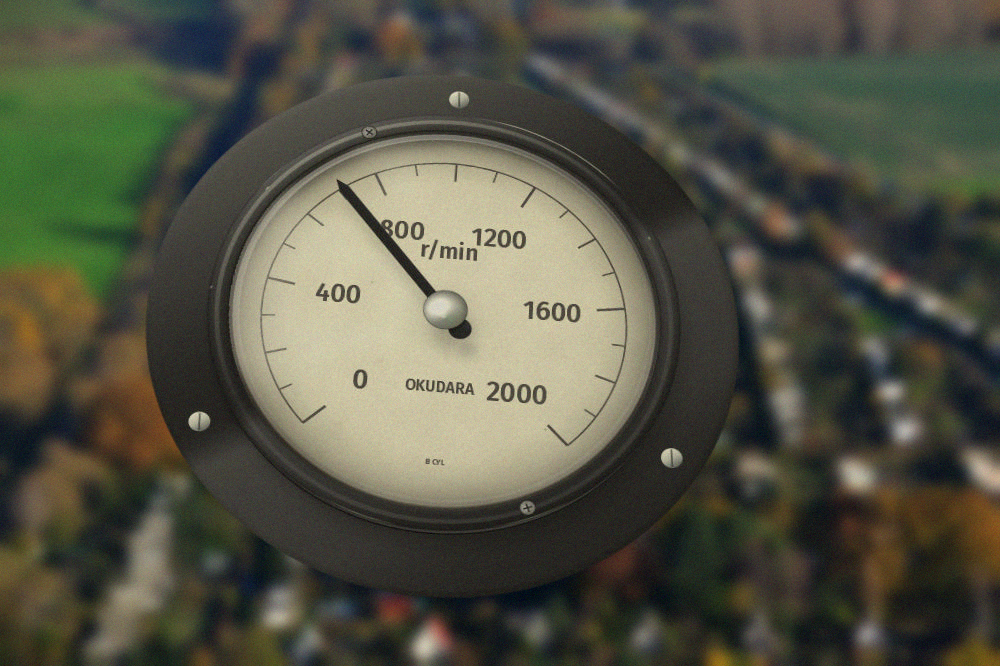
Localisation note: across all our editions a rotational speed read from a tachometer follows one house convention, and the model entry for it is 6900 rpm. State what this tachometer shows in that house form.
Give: 700 rpm
